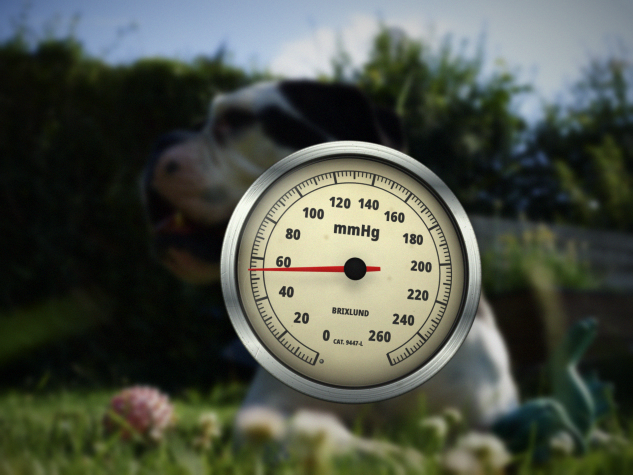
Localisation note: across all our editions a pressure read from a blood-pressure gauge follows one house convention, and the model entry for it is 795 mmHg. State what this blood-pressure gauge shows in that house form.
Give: 54 mmHg
